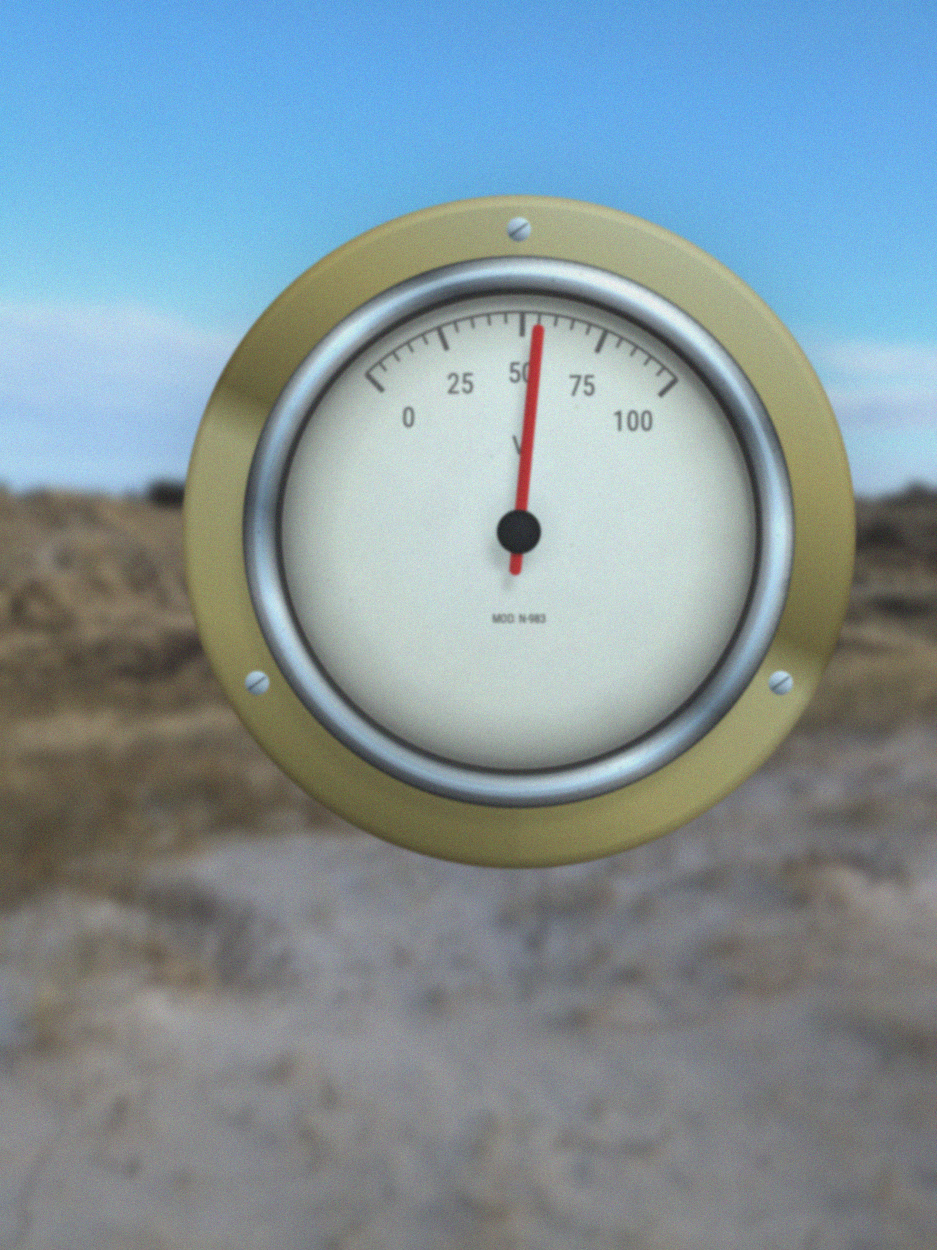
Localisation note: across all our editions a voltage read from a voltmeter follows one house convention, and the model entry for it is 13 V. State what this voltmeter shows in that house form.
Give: 55 V
